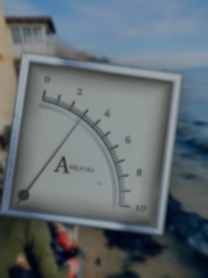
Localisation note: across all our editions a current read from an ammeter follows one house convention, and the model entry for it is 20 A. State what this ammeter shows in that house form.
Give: 3 A
